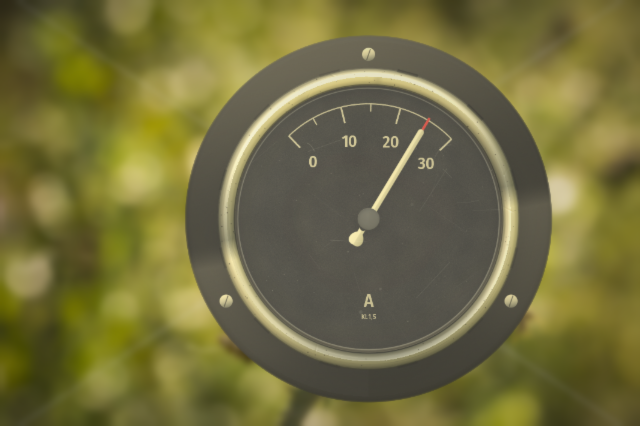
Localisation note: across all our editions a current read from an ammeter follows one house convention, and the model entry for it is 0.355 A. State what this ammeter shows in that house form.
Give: 25 A
